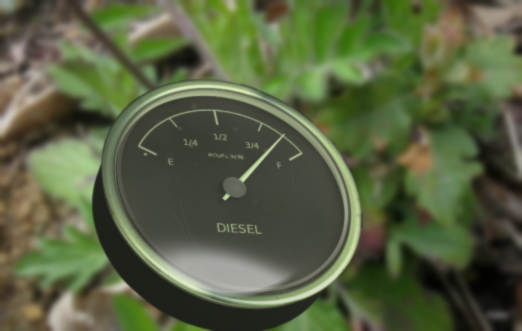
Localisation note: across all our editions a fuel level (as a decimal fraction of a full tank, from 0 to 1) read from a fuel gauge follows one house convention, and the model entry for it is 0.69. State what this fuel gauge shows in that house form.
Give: 0.875
